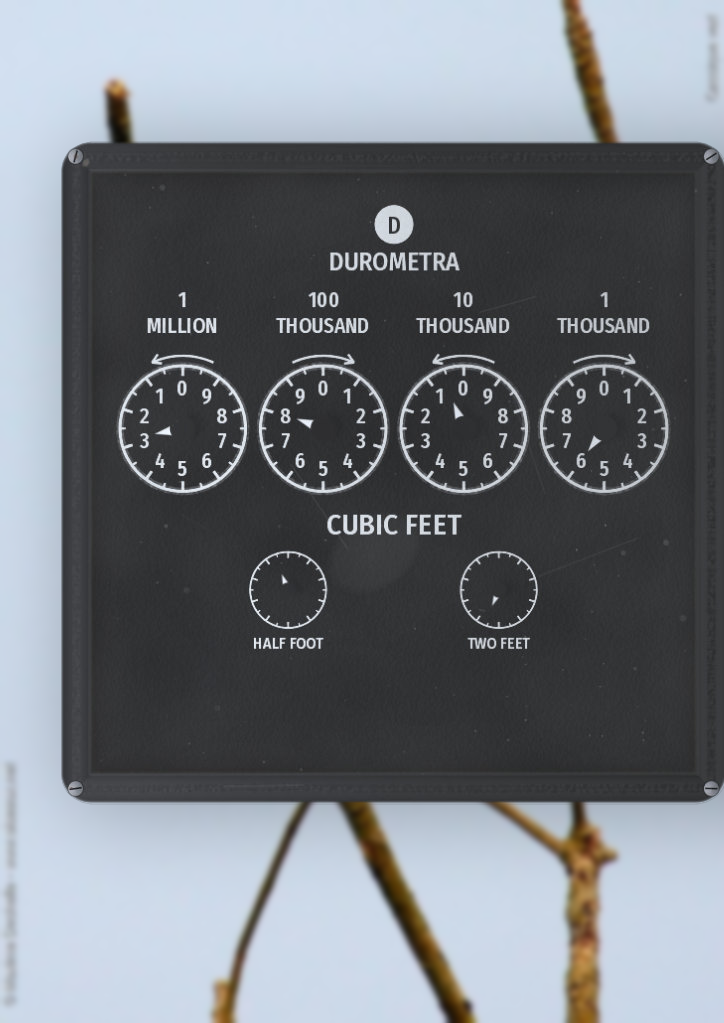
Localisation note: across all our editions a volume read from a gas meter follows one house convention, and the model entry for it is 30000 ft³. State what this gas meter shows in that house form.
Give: 280600 ft³
